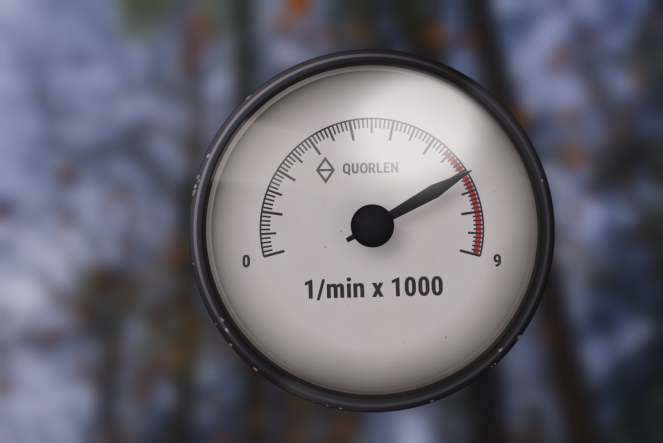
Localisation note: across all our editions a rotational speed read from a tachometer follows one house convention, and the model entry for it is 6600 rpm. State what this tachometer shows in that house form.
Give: 7100 rpm
